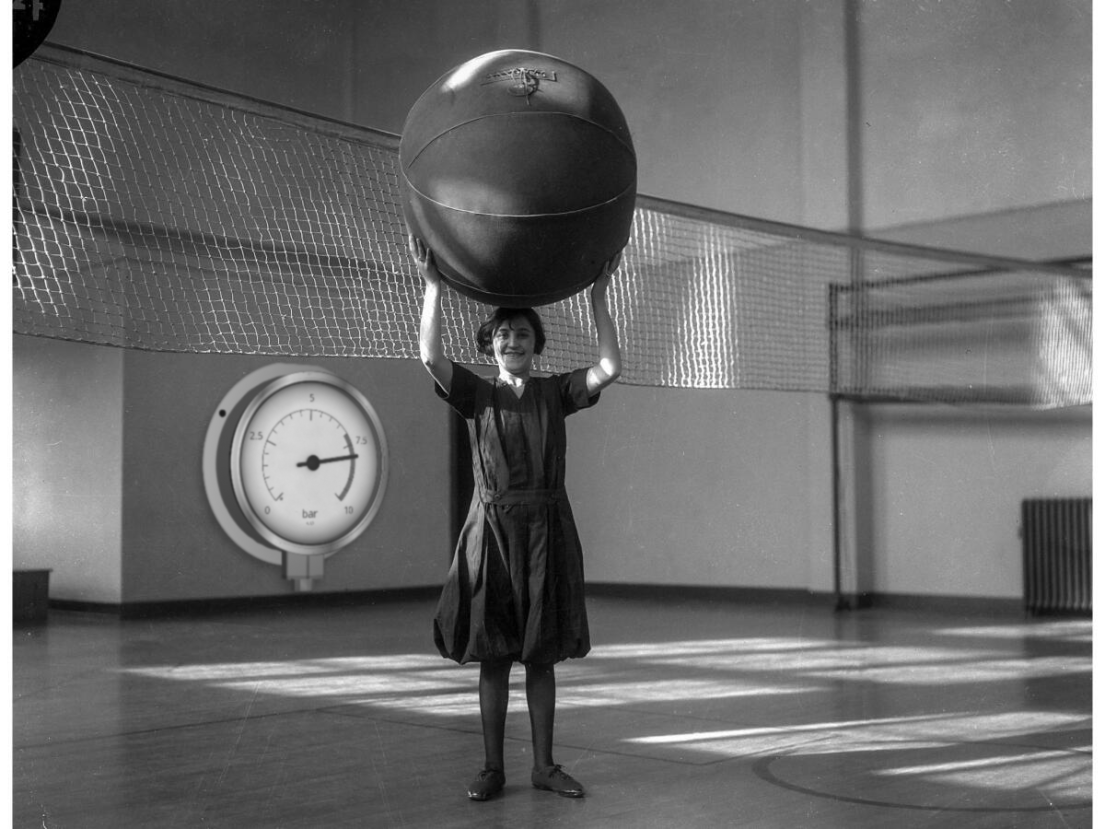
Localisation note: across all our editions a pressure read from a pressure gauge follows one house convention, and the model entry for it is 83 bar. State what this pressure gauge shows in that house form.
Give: 8 bar
